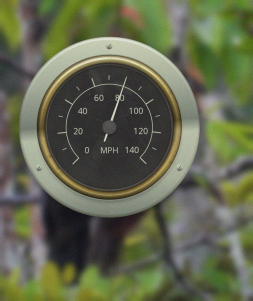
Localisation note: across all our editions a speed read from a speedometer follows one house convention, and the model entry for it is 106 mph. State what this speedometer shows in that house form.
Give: 80 mph
